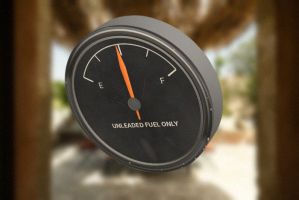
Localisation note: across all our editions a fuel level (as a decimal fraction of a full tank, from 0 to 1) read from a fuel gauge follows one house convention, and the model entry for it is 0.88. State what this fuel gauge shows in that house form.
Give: 0.5
